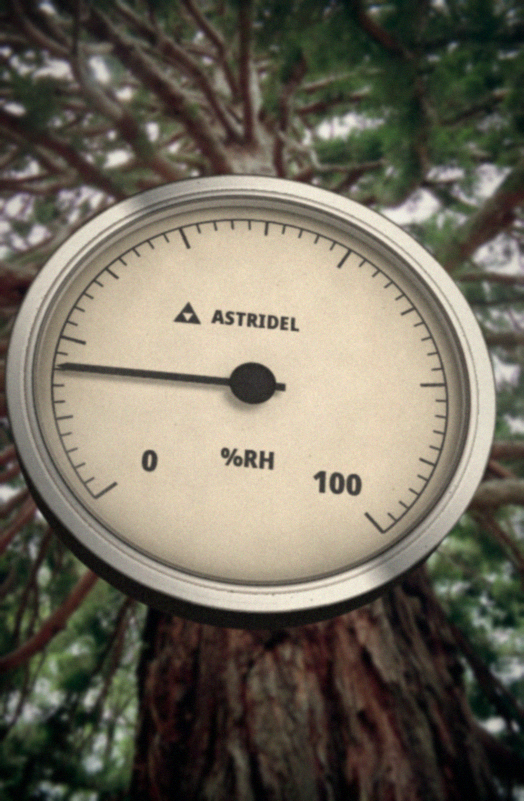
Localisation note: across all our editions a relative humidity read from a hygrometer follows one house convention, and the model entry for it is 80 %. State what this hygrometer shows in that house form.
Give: 16 %
